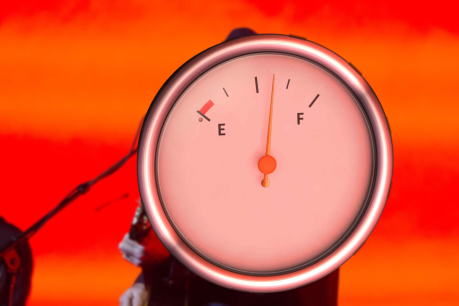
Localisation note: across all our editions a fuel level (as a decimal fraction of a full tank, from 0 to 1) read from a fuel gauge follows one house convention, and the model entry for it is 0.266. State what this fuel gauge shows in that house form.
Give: 0.625
